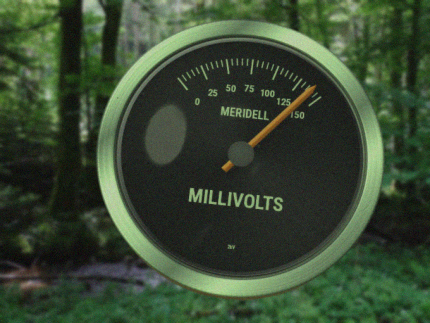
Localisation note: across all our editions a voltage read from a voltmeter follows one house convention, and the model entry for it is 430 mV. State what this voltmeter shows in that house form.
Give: 140 mV
